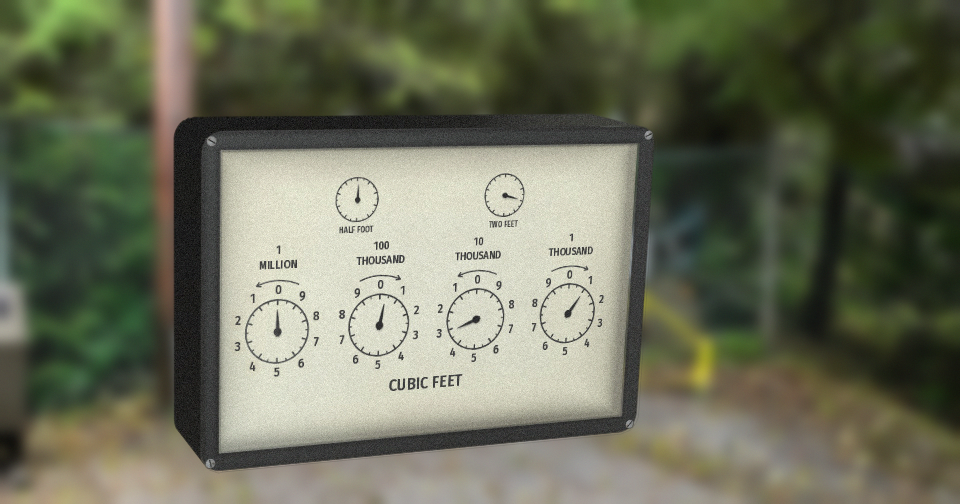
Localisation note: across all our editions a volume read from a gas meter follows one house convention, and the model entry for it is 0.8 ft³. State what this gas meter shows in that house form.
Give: 3100 ft³
